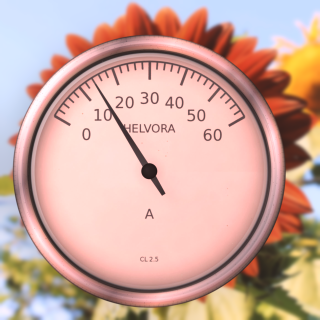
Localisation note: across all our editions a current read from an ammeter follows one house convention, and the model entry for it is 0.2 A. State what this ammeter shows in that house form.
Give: 14 A
